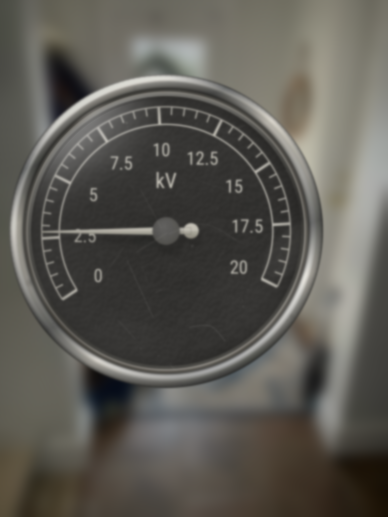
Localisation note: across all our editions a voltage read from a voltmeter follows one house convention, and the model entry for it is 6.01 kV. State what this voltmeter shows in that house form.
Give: 2.75 kV
